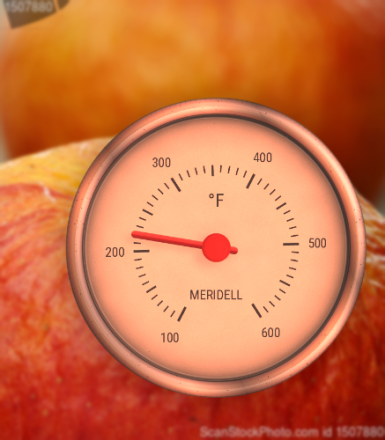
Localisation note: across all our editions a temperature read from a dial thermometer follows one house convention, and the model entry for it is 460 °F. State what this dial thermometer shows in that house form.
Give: 220 °F
